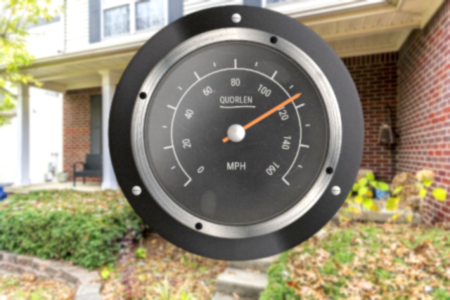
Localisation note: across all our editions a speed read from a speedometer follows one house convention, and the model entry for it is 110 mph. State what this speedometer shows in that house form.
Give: 115 mph
